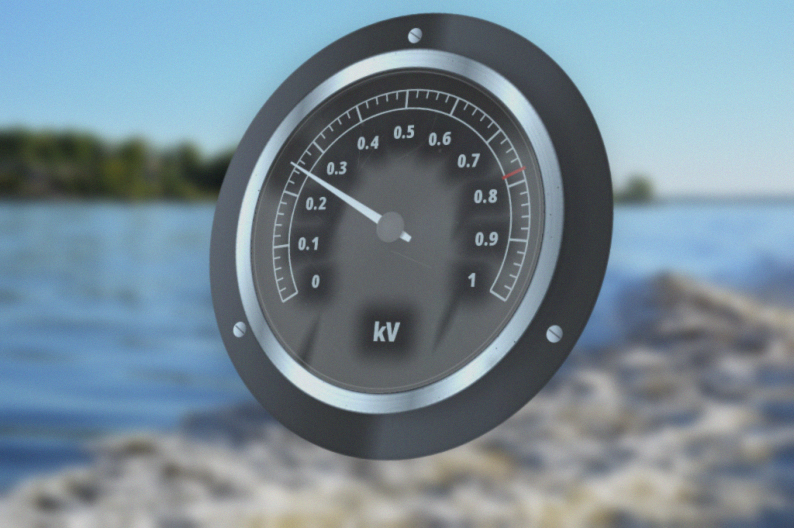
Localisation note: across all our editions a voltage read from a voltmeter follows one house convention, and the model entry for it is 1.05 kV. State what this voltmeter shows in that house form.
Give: 0.25 kV
